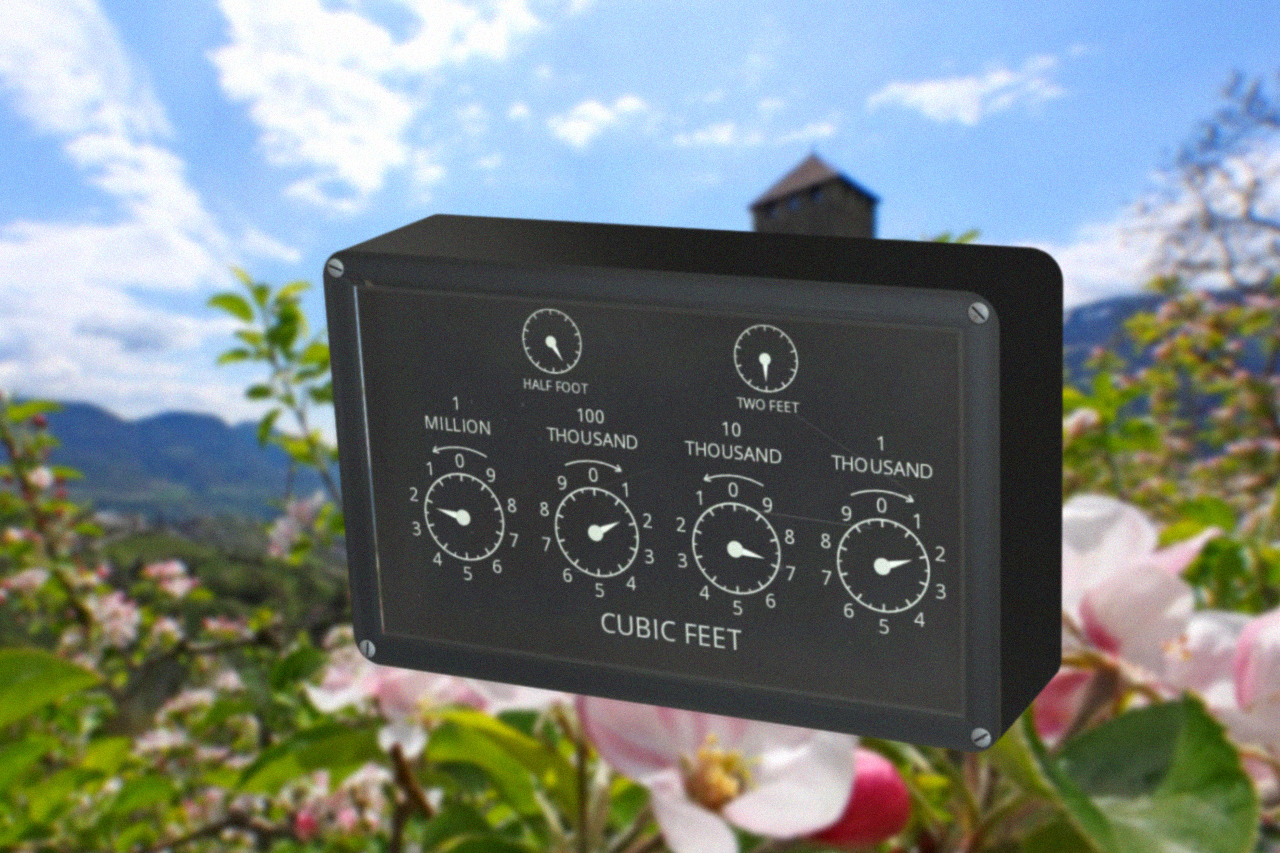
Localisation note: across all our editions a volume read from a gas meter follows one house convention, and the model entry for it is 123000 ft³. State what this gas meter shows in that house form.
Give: 217200 ft³
